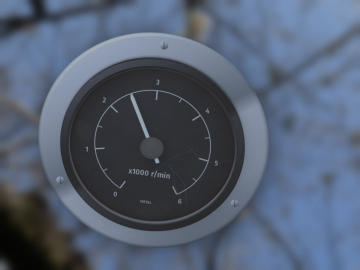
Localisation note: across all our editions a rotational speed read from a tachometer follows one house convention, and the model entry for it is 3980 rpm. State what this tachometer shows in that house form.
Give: 2500 rpm
